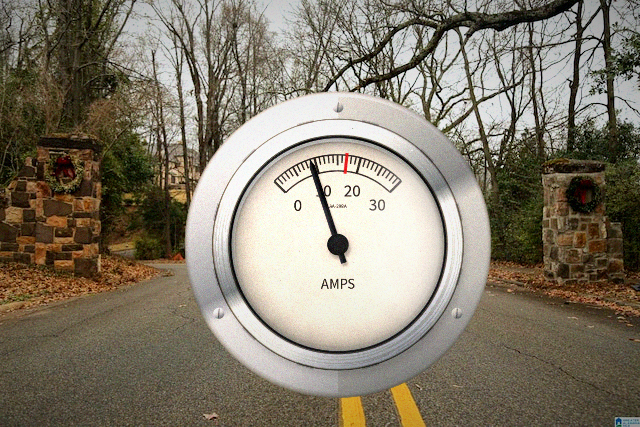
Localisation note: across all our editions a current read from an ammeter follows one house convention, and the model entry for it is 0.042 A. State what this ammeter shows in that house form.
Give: 9 A
